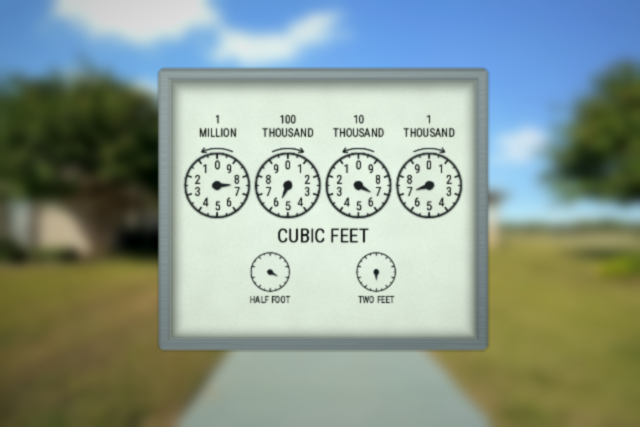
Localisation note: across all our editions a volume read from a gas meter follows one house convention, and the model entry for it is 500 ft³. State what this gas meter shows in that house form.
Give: 756700 ft³
